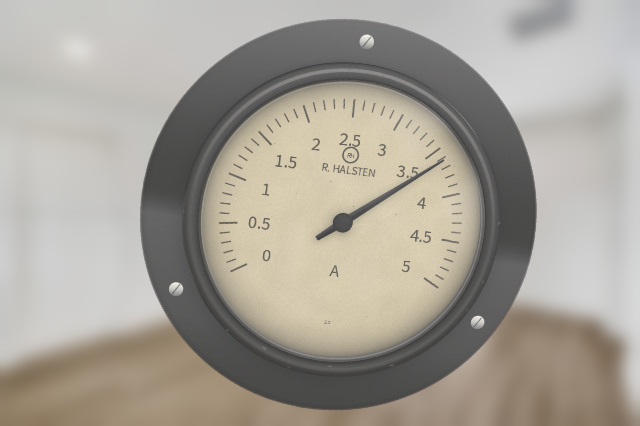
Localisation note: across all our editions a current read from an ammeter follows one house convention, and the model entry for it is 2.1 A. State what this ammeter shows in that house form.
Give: 3.6 A
